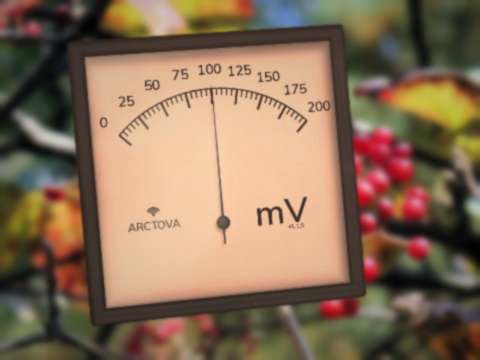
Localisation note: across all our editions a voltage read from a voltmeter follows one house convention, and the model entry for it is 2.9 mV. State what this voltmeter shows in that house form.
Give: 100 mV
